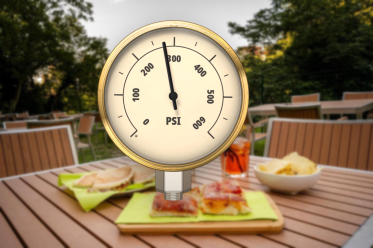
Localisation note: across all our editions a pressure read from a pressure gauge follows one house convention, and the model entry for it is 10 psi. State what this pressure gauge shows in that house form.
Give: 275 psi
